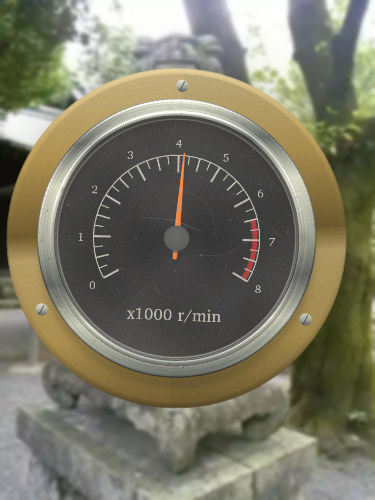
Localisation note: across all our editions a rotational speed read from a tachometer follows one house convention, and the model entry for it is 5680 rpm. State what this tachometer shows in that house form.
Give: 4125 rpm
